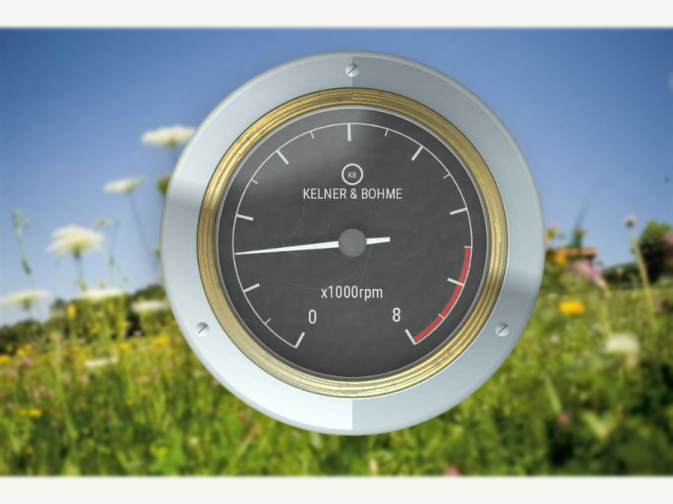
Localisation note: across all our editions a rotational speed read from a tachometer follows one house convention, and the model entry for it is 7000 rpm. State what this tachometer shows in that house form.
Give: 1500 rpm
